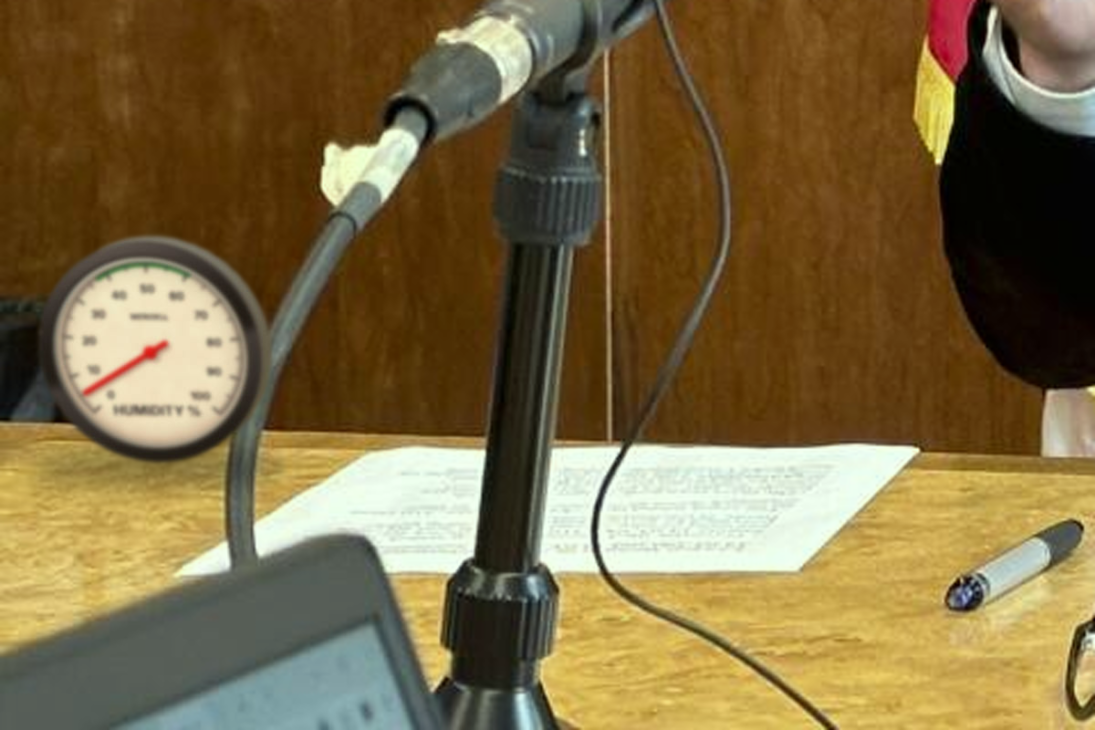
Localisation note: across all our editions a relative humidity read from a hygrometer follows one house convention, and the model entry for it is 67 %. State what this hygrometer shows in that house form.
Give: 5 %
